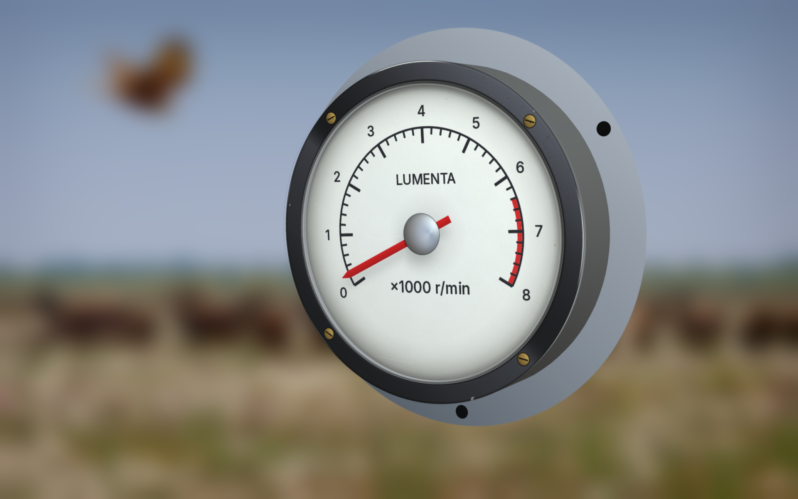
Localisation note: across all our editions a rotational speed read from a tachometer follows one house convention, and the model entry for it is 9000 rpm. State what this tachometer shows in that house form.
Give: 200 rpm
